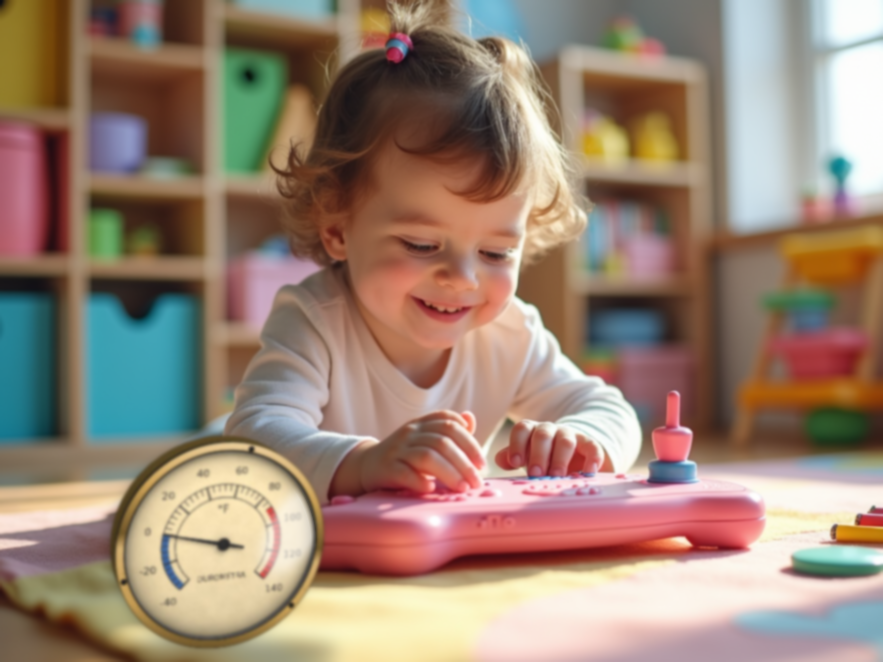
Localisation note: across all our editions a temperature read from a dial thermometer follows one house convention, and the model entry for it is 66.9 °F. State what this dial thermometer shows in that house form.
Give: 0 °F
